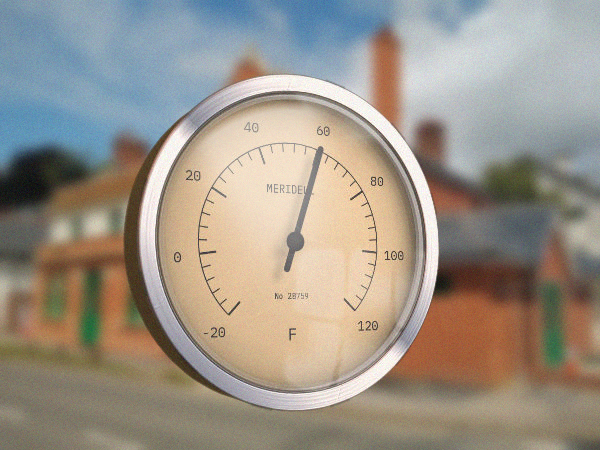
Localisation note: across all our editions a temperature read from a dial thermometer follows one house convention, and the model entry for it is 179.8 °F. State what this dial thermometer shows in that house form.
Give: 60 °F
